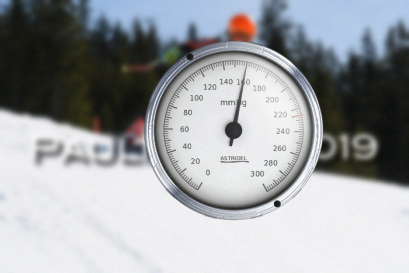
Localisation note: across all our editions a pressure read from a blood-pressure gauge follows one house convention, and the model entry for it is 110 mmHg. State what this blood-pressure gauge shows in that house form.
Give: 160 mmHg
